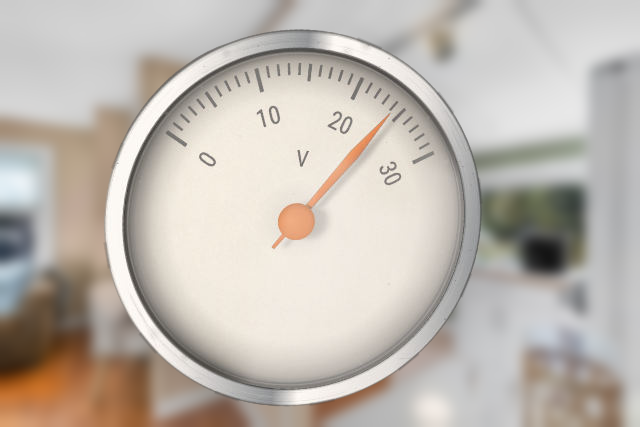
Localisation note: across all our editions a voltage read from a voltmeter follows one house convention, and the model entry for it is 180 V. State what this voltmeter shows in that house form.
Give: 24 V
